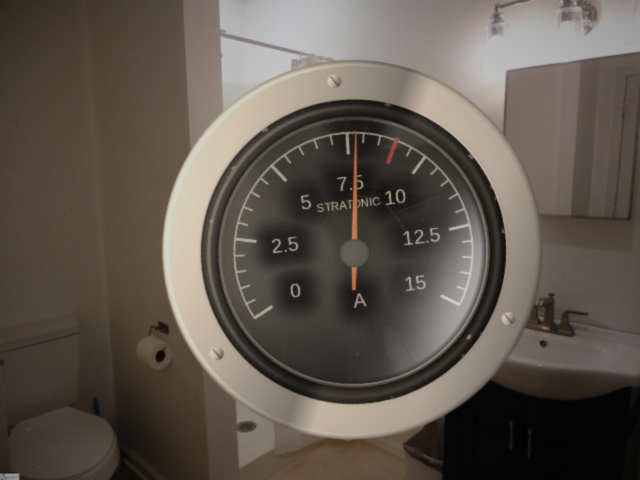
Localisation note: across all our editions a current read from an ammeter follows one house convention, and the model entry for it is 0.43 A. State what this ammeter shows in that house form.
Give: 7.75 A
